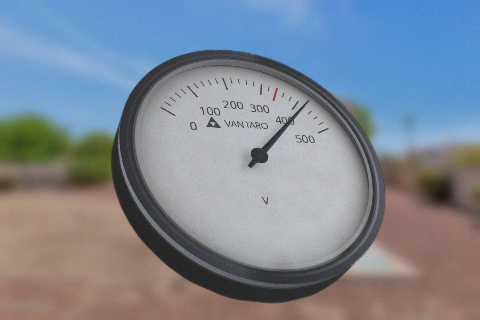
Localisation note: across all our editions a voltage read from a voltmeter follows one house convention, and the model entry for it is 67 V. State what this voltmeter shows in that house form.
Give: 420 V
